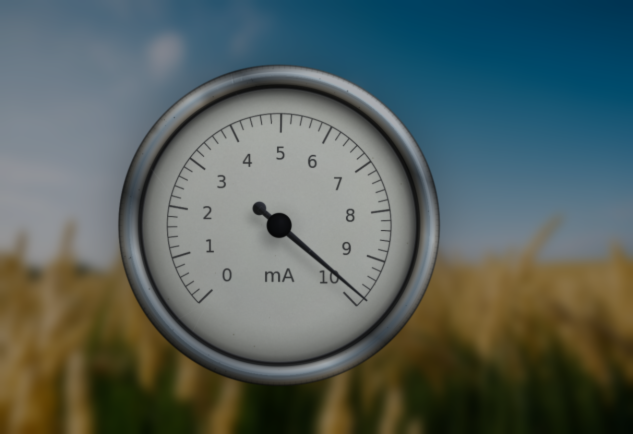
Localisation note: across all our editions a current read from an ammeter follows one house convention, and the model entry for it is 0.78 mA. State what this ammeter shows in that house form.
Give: 9.8 mA
